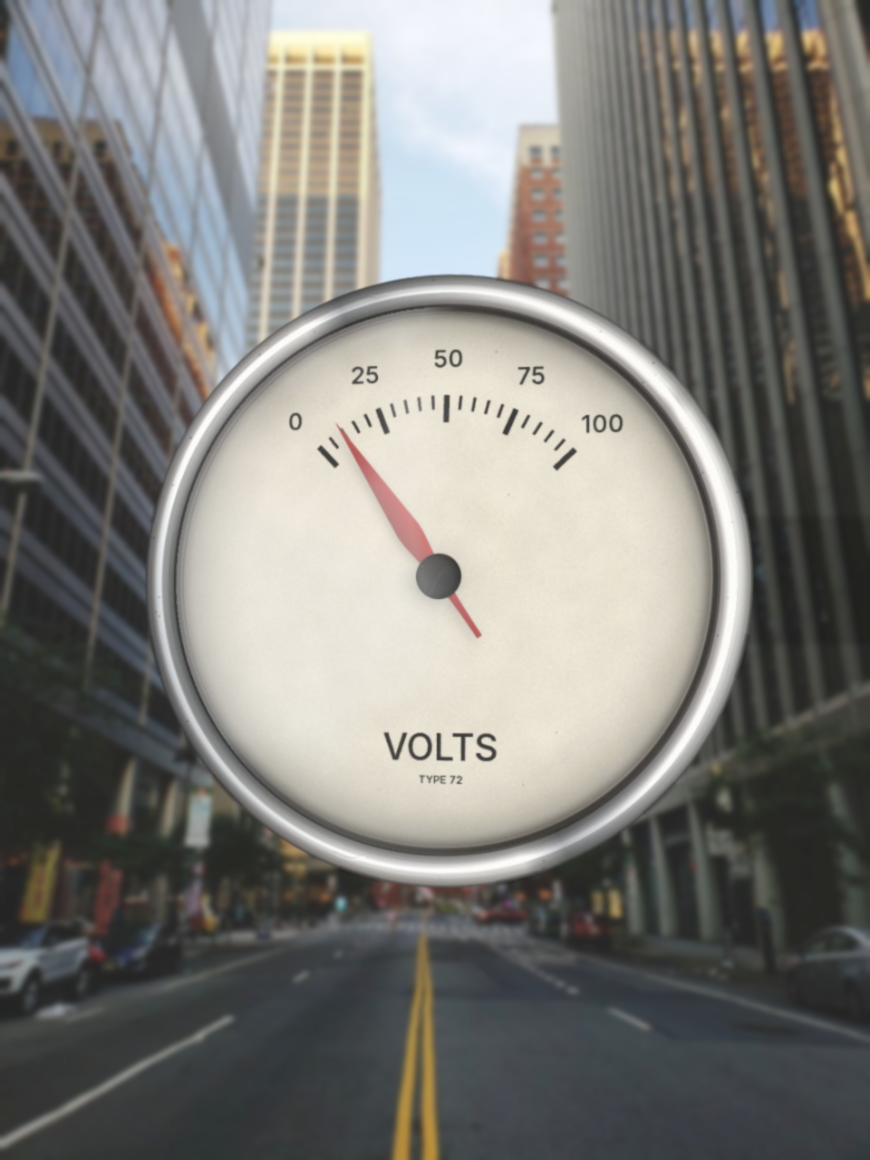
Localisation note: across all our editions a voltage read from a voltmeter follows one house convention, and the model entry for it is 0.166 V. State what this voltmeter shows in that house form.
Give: 10 V
